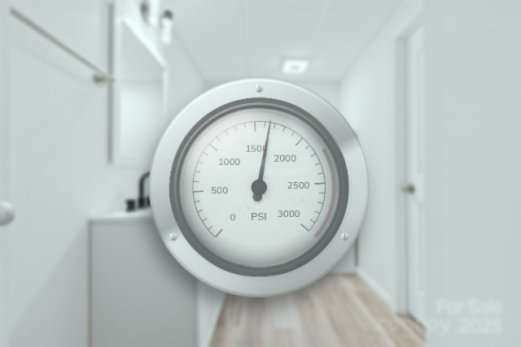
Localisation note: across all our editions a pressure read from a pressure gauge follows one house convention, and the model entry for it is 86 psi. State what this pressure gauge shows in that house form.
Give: 1650 psi
